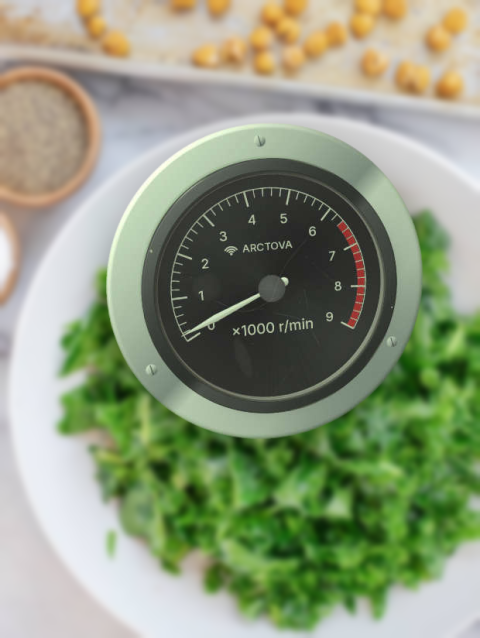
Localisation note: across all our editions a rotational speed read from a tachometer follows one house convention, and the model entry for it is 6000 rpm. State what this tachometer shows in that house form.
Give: 200 rpm
